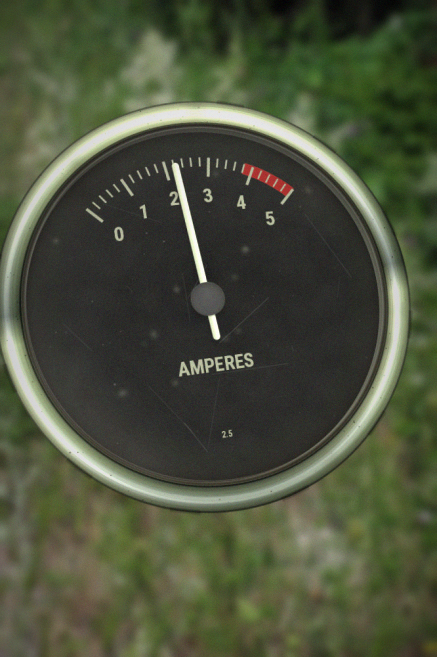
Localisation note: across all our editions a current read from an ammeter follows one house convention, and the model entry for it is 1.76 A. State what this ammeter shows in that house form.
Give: 2.2 A
